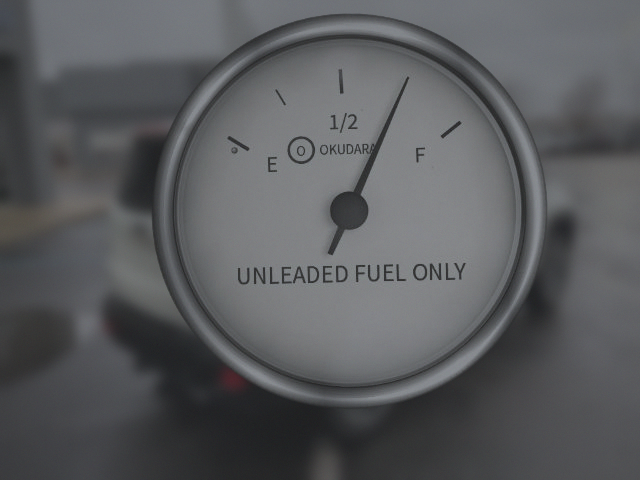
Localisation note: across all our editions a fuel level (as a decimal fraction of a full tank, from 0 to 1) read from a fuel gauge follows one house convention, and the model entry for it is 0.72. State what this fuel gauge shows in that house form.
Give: 0.75
